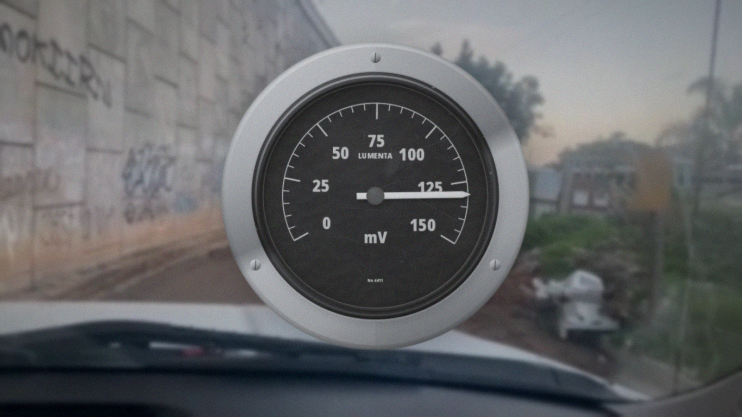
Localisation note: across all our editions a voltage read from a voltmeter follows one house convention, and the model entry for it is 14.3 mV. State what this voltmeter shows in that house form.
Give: 130 mV
